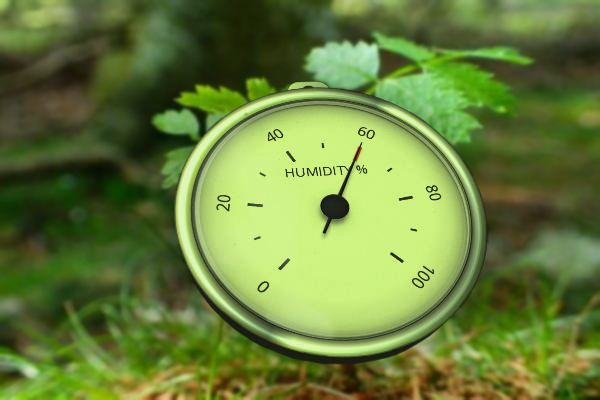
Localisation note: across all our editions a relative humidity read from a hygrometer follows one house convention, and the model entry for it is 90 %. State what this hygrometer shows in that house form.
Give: 60 %
